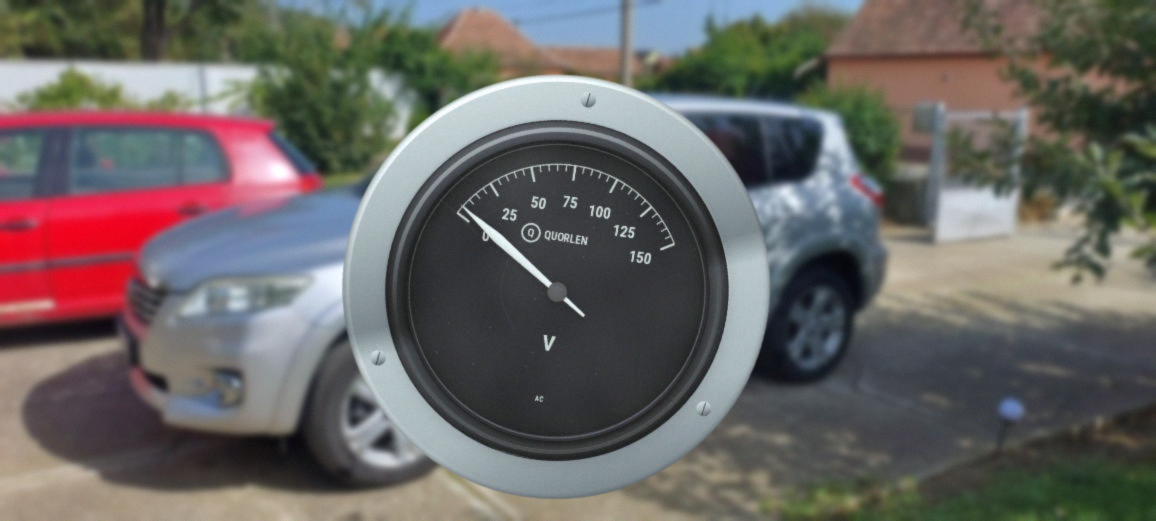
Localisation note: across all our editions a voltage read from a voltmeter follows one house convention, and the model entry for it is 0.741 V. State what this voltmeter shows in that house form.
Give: 5 V
